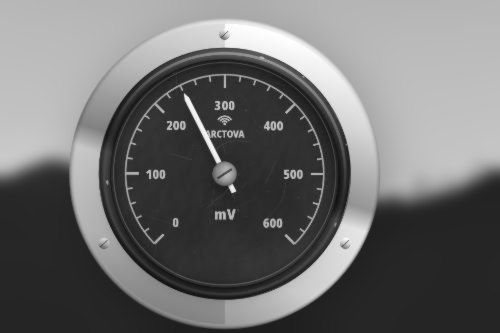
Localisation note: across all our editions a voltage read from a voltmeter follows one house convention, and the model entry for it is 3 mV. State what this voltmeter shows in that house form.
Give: 240 mV
